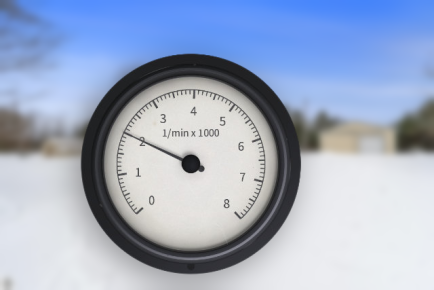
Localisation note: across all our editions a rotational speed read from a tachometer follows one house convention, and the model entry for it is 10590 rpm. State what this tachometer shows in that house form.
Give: 2000 rpm
